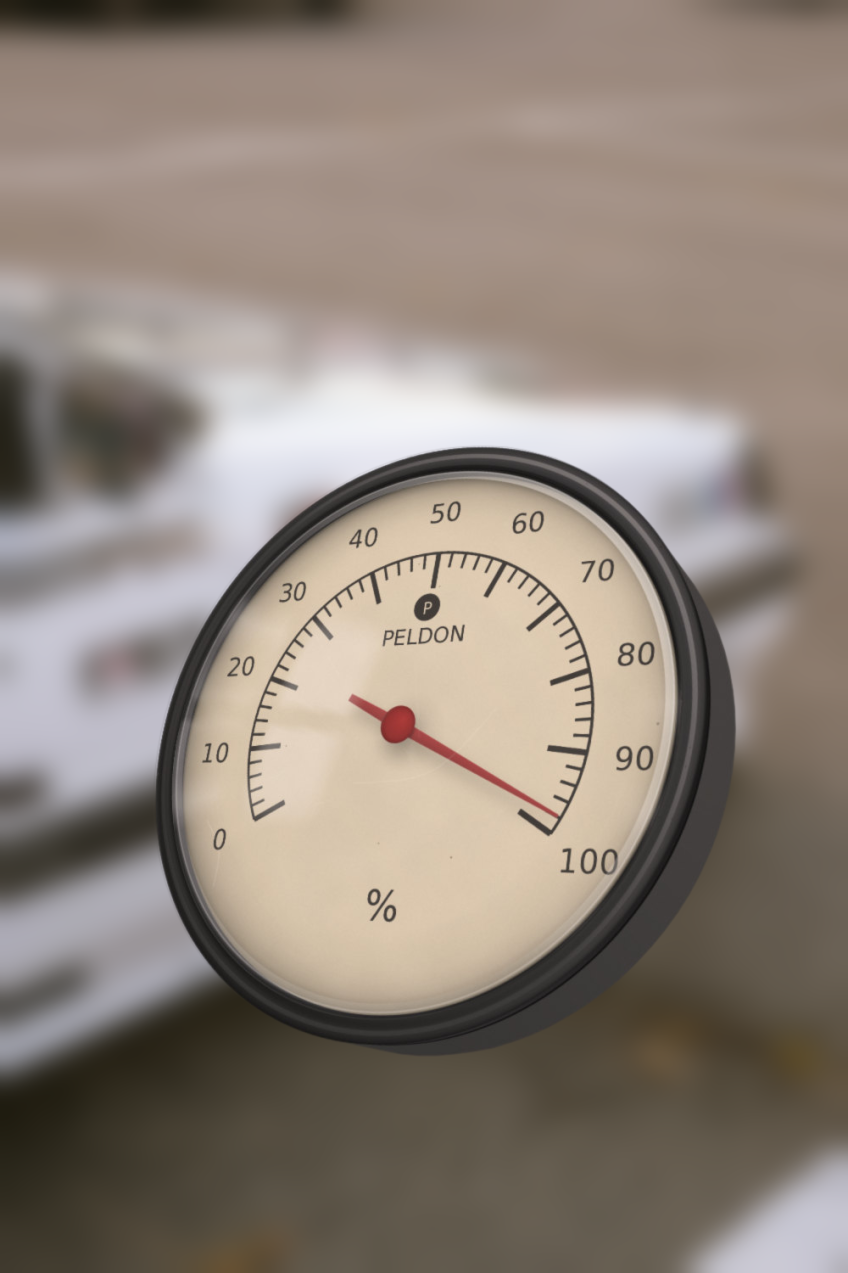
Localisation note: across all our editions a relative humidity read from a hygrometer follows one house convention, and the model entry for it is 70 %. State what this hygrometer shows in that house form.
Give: 98 %
